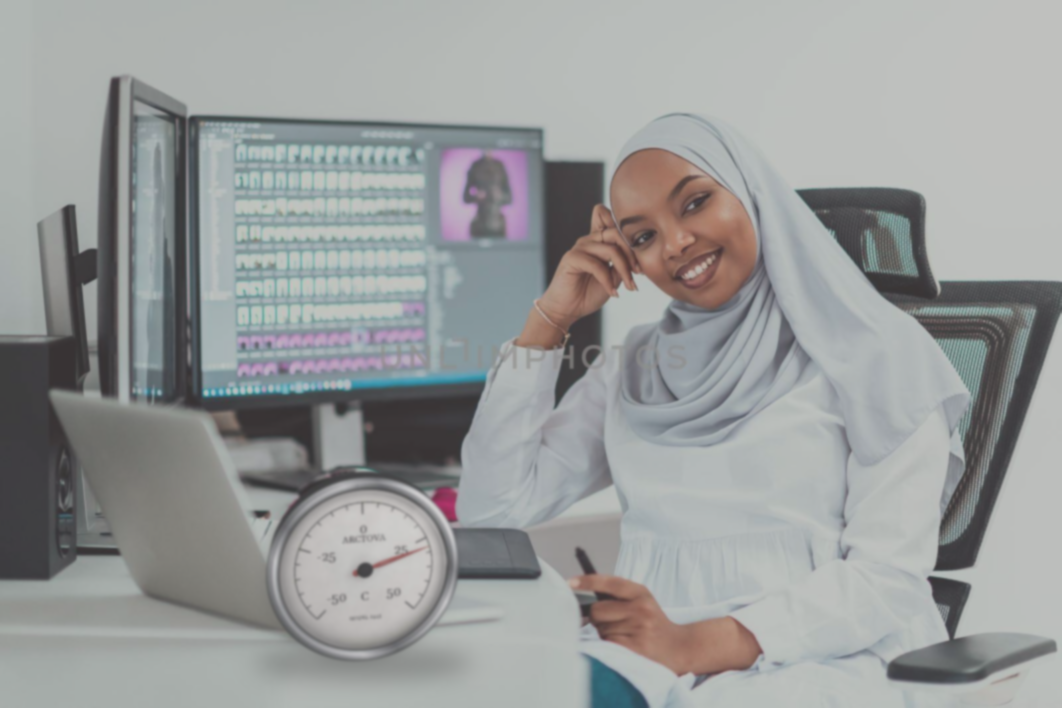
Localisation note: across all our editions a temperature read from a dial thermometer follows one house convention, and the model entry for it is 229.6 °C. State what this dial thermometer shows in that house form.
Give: 27.5 °C
